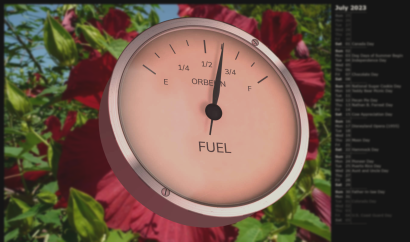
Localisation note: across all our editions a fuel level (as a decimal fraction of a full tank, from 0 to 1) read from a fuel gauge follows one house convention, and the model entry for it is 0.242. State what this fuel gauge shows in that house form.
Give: 0.625
